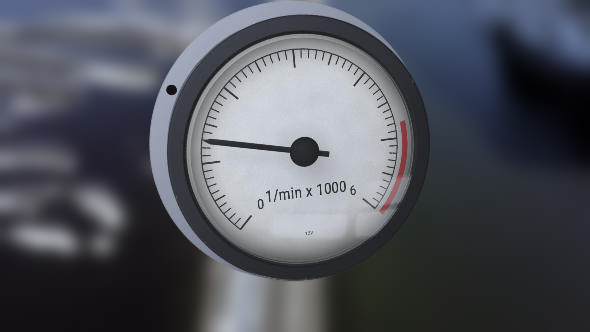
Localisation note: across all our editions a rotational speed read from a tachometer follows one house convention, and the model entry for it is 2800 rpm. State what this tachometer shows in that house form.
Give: 1300 rpm
